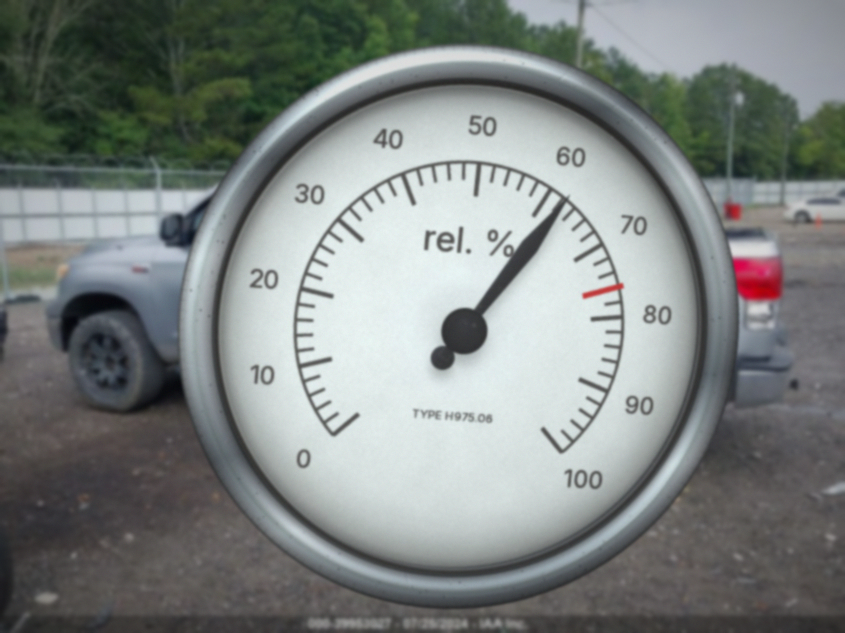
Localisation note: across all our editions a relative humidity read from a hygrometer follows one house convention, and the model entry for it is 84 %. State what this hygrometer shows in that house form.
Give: 62 %
